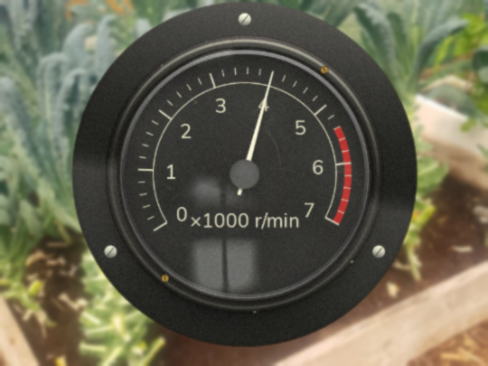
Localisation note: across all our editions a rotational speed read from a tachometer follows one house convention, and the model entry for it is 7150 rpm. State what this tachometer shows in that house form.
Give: 4000 rpm
